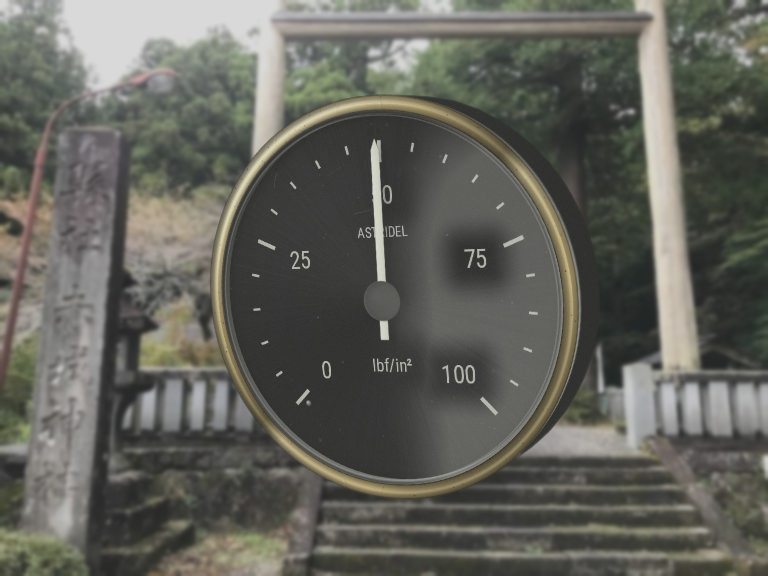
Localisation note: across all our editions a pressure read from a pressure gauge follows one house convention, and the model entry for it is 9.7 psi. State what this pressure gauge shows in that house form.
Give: 50 psi
